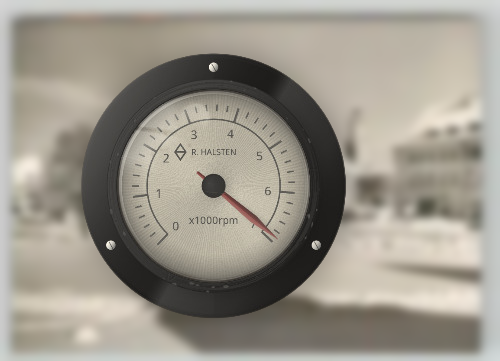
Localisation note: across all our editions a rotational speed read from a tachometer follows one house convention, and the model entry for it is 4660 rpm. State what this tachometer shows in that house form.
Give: 6900 rpm
